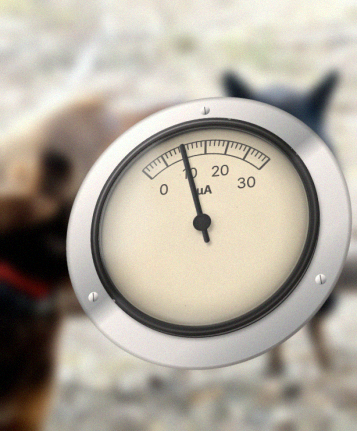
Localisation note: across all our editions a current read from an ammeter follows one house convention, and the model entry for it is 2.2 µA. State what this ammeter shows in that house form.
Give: 10 µA
